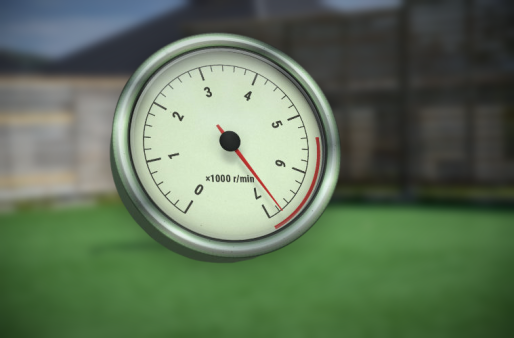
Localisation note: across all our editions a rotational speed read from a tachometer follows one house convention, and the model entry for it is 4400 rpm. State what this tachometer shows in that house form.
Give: 6800 rpm
